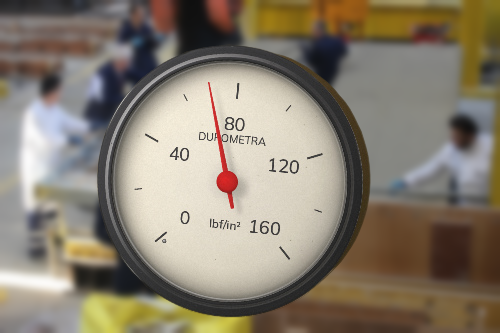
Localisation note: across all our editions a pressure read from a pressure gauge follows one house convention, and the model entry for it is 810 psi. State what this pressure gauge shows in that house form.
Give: 70 psi
